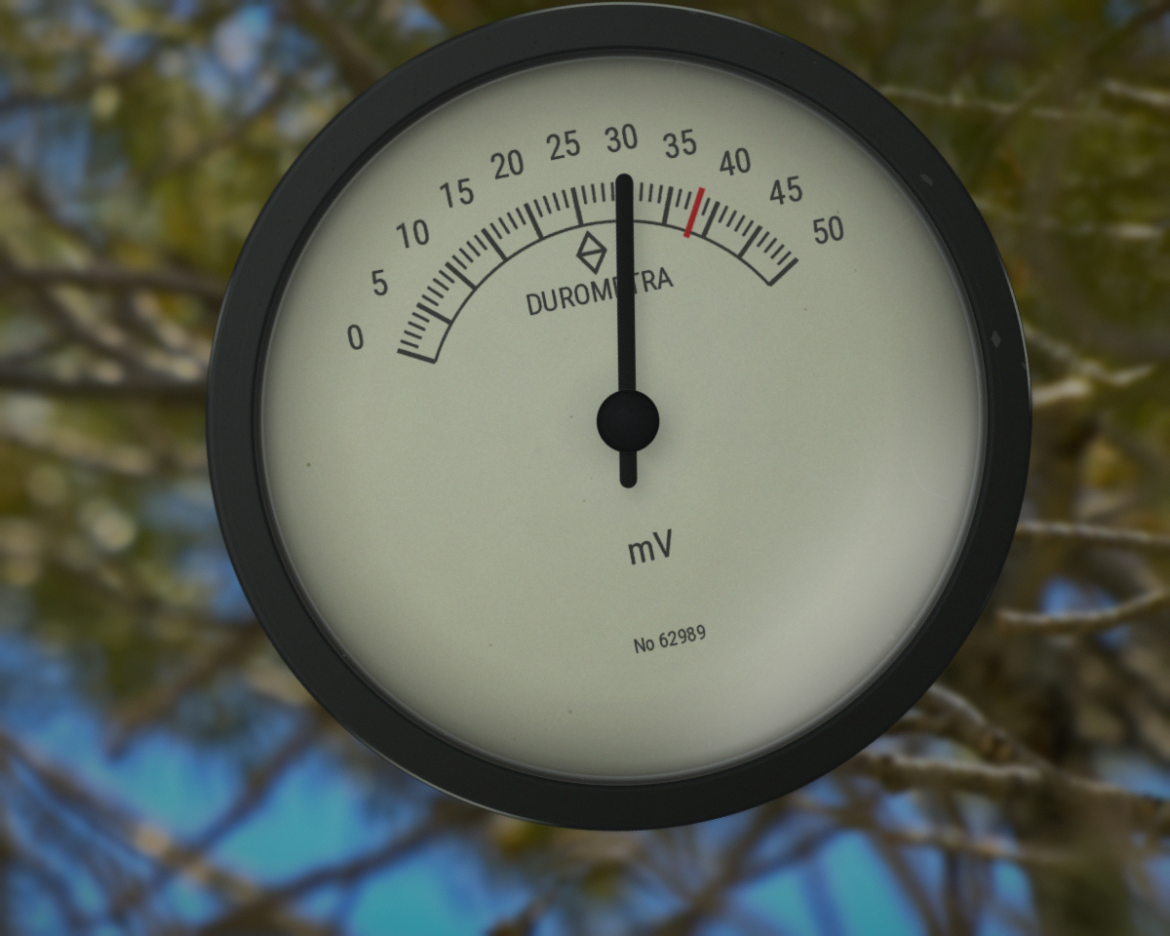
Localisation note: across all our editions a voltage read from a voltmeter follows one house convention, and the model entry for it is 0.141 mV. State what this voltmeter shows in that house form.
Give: 30 mV
